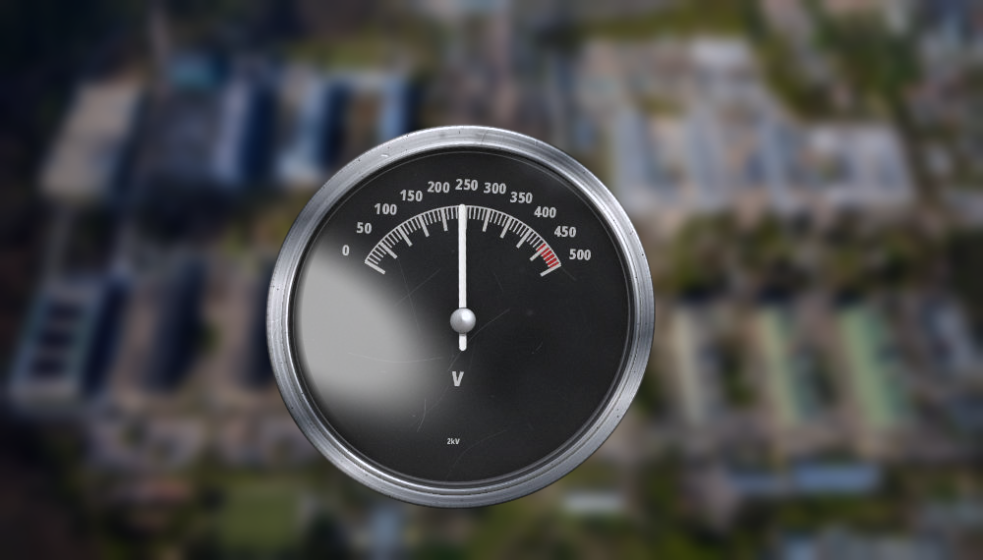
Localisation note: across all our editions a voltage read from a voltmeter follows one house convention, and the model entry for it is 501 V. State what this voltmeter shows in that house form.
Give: 240 V
